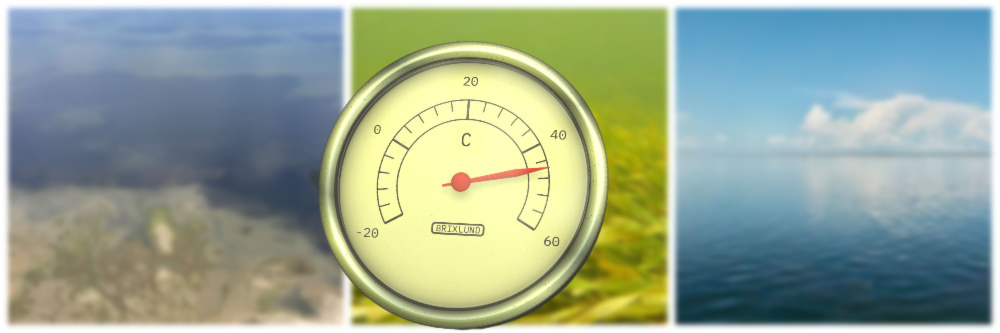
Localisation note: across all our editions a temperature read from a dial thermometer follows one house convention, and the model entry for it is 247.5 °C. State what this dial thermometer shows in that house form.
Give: 46 °C
